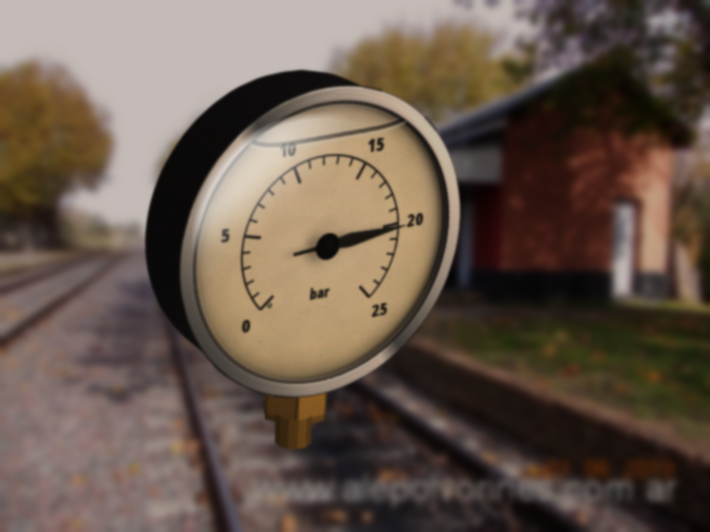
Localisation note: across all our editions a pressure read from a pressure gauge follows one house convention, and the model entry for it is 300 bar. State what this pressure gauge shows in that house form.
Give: 20 bar
